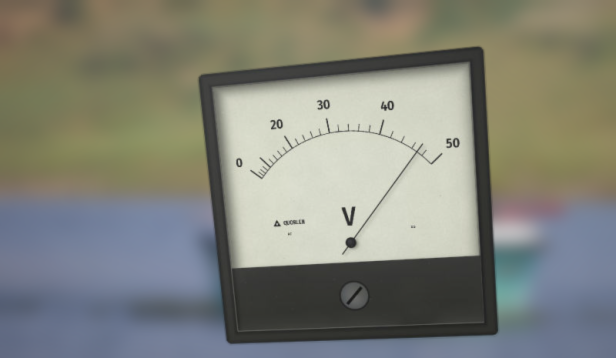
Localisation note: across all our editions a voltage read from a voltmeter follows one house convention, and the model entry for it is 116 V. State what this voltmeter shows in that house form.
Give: 47 V
